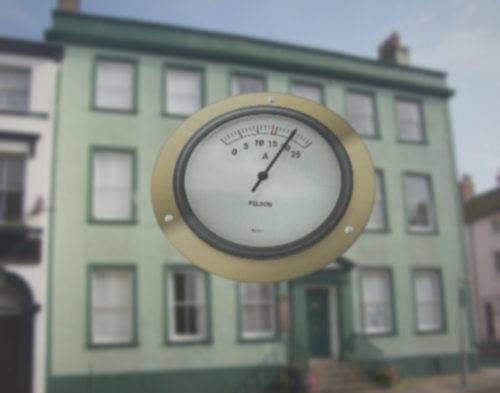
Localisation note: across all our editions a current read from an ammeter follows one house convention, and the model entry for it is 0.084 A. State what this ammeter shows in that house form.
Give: 20 A
